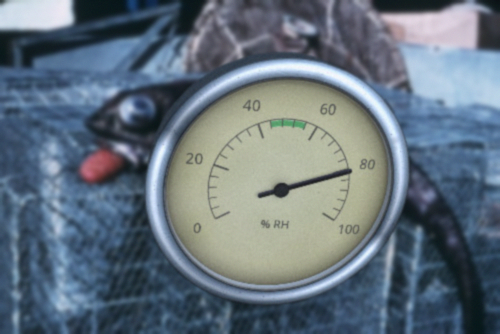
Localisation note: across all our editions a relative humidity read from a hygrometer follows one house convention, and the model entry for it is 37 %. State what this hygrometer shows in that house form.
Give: 80 %
